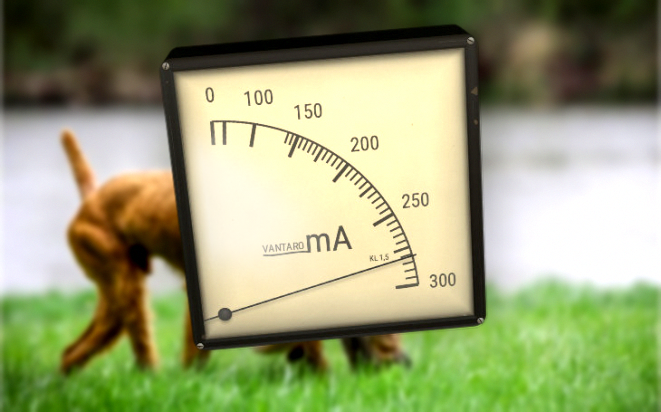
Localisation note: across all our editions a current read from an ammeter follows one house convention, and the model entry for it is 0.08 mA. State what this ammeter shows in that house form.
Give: 280 mA
